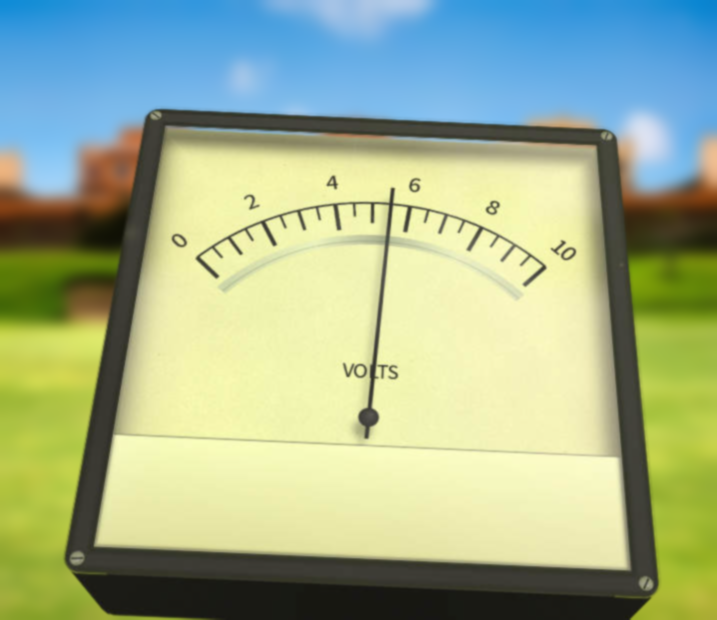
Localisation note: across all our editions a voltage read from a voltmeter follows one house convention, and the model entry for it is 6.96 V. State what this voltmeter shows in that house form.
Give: 5.5 V
